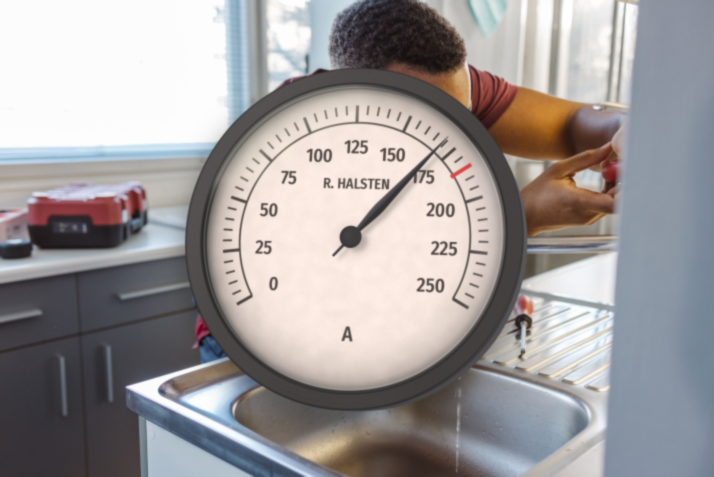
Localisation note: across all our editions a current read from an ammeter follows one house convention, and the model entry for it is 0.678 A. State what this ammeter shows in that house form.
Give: 170 A
